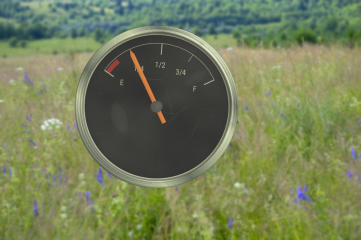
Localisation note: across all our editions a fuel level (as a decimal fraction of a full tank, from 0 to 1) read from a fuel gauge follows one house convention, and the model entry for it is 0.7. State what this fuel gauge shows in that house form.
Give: 0.25
